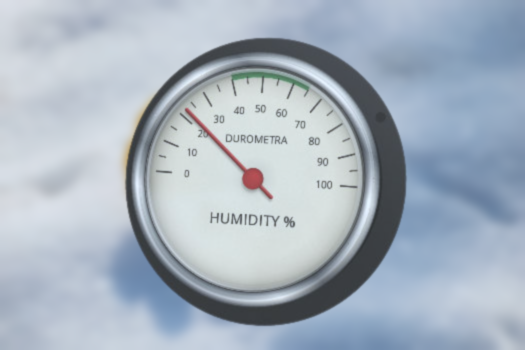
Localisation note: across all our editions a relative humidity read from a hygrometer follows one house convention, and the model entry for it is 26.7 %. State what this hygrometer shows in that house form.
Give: 22.5 %
